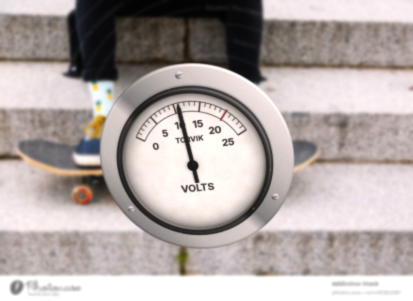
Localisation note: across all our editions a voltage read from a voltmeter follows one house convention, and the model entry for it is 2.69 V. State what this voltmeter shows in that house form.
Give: 11 V
